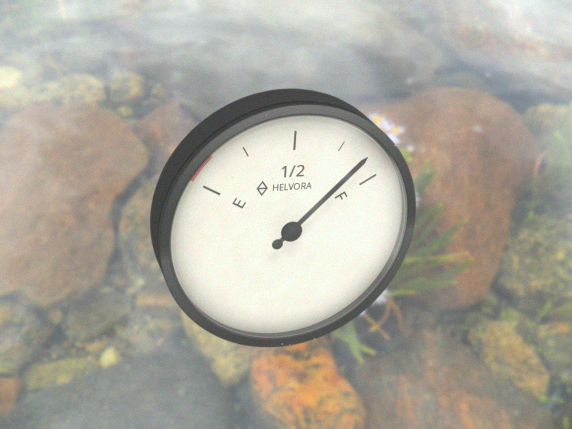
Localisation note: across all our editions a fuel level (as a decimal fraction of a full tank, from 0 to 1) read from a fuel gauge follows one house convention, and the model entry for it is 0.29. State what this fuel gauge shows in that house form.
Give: 0.875
